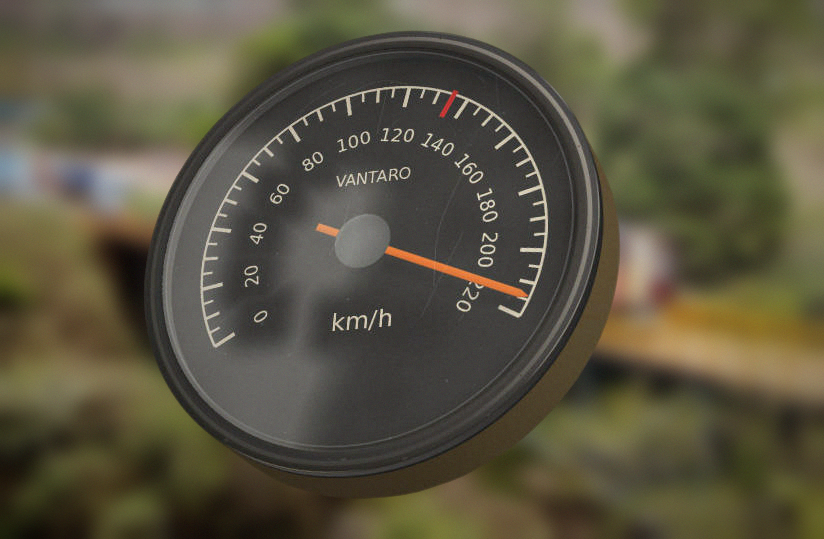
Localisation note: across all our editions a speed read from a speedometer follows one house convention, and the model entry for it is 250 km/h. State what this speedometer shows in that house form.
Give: 215 km/h
